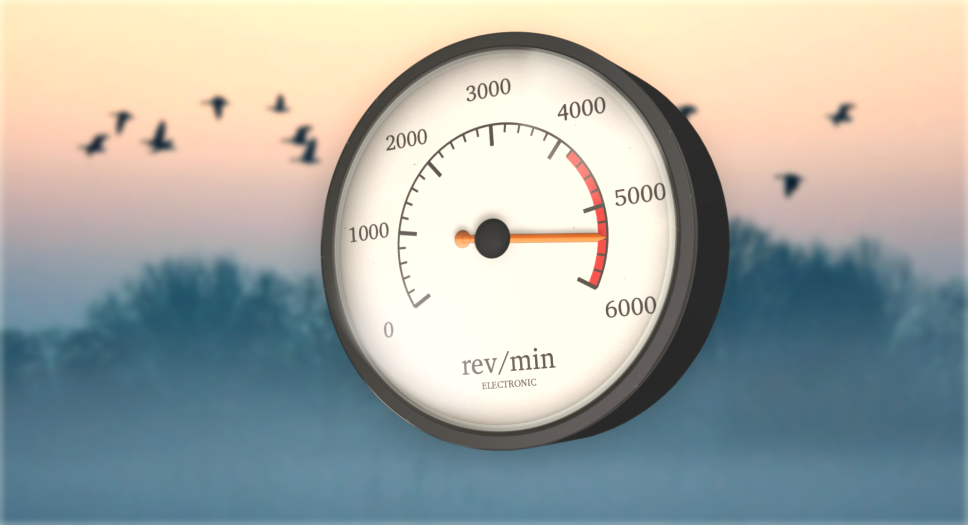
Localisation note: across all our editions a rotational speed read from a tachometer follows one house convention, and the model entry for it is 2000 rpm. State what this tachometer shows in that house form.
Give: 5400 rpm
